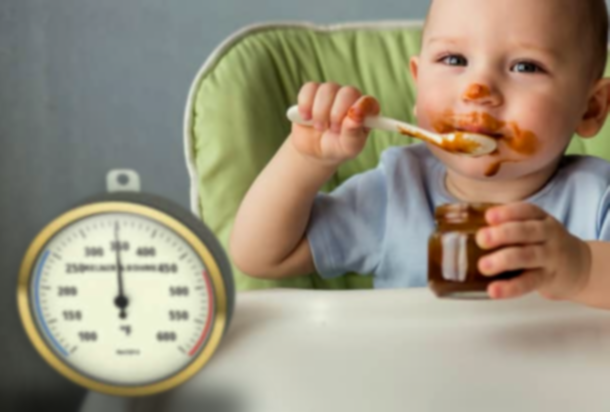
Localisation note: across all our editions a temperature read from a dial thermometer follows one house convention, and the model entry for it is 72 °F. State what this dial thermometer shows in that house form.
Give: 350 °F
